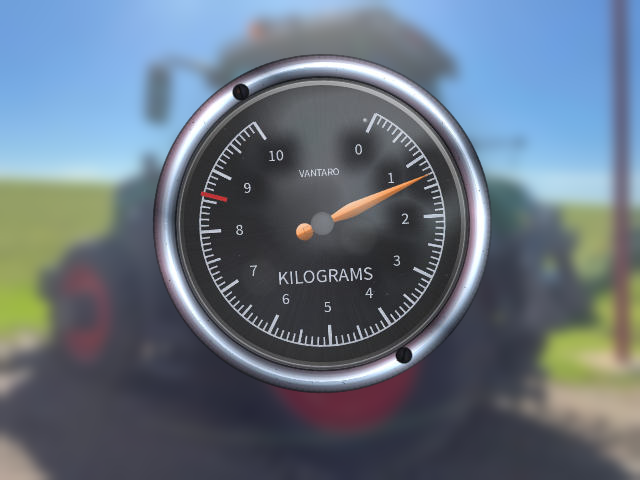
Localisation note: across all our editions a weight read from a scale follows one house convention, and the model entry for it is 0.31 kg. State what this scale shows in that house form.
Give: 1.3 kg
